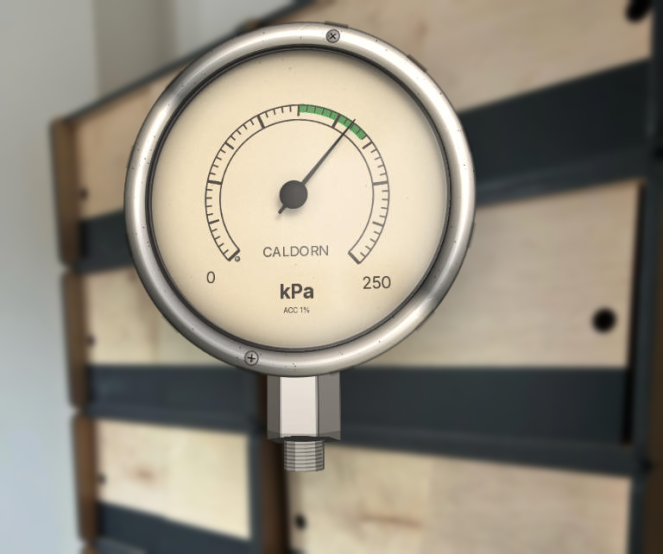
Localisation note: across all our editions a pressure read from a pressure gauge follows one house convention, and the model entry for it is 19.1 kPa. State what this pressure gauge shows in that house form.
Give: 160 kPa
